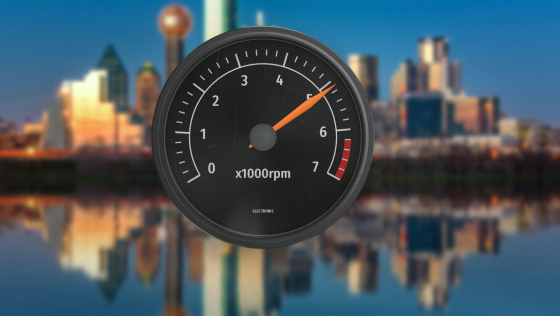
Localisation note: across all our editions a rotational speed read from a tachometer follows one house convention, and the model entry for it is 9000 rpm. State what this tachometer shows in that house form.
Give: 5100 rpm
